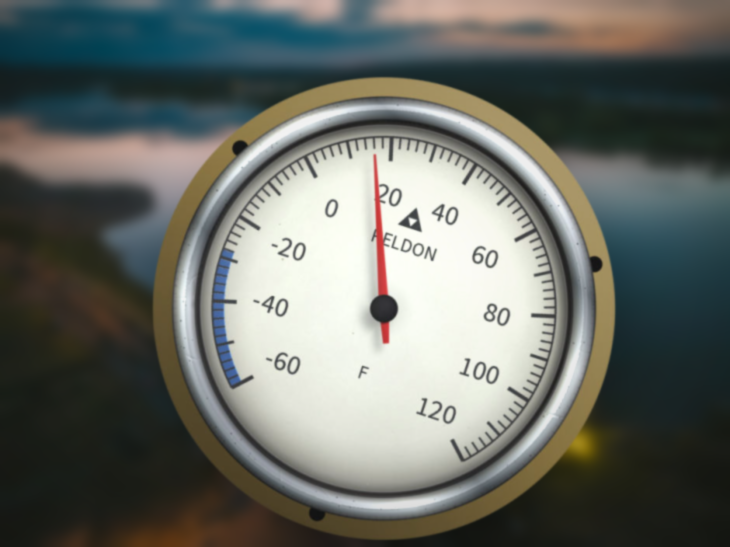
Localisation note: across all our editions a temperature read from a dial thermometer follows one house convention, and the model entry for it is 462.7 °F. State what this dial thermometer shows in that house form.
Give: 16 °F
